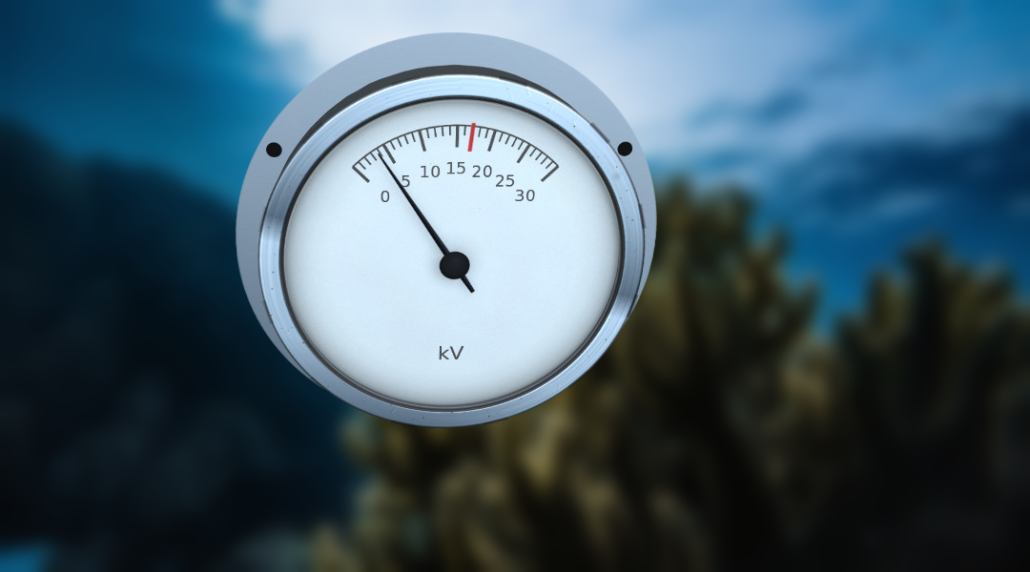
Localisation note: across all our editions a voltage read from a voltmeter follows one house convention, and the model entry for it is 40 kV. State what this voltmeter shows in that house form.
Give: 4 kV
